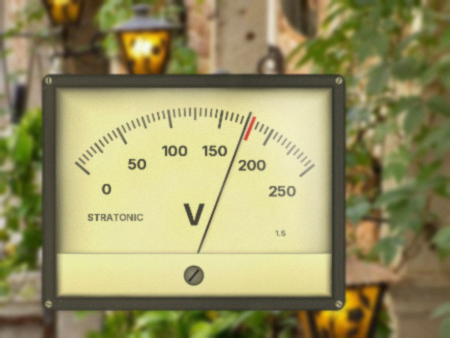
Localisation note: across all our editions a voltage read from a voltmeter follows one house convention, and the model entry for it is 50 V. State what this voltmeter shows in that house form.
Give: 175 V
